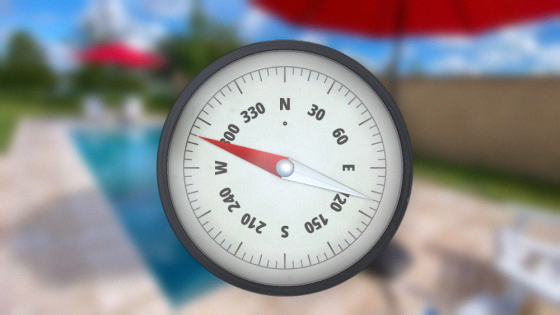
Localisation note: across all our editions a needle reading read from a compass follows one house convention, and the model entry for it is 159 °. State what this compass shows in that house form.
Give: 290 °
